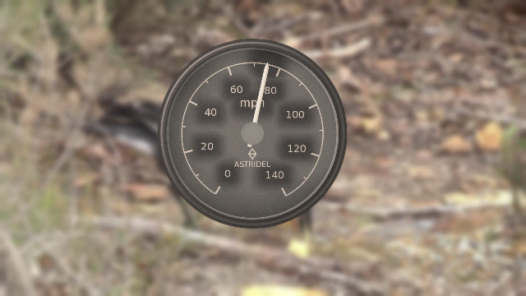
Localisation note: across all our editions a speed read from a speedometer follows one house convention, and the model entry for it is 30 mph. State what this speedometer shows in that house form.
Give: 75 mph
